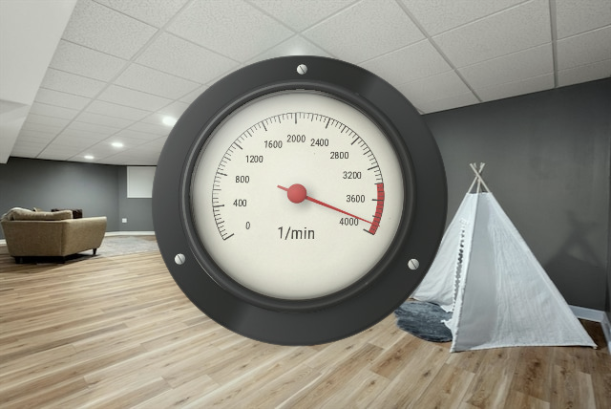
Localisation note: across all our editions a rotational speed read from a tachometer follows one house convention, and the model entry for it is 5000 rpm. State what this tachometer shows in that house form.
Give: 3900 rpm
